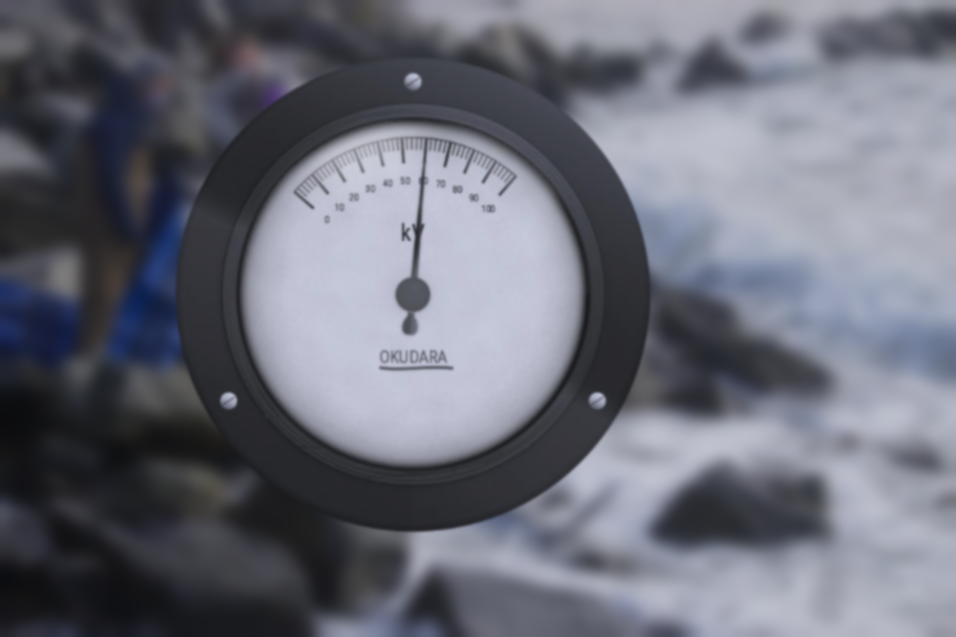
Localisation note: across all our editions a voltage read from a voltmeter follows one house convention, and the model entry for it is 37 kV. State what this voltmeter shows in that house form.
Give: 60 kV
